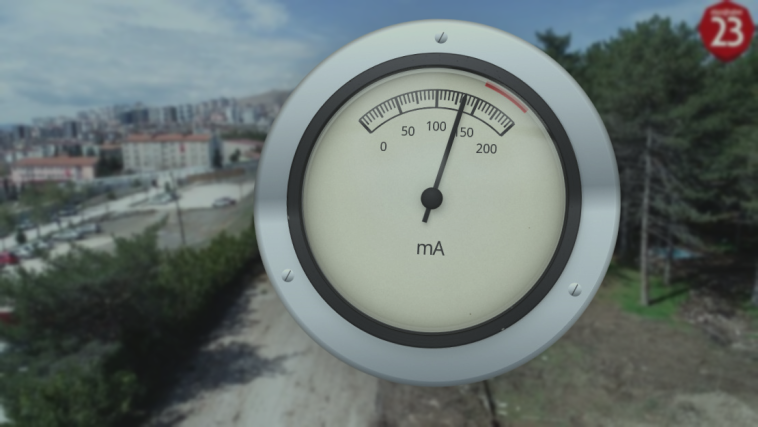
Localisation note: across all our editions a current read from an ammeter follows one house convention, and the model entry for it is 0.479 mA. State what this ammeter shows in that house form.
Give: 135 mA
